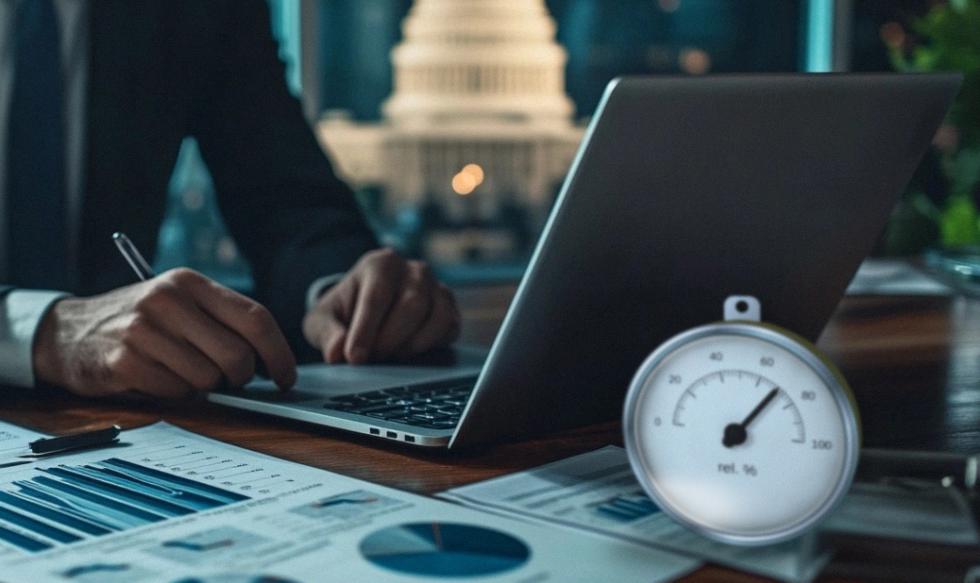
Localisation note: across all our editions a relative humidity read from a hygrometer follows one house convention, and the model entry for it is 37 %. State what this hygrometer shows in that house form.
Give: 70 %
